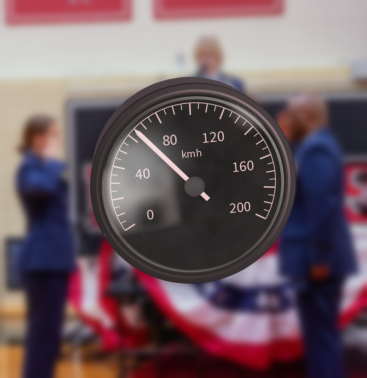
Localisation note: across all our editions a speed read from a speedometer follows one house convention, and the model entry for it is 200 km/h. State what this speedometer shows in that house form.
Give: 65 km/h
